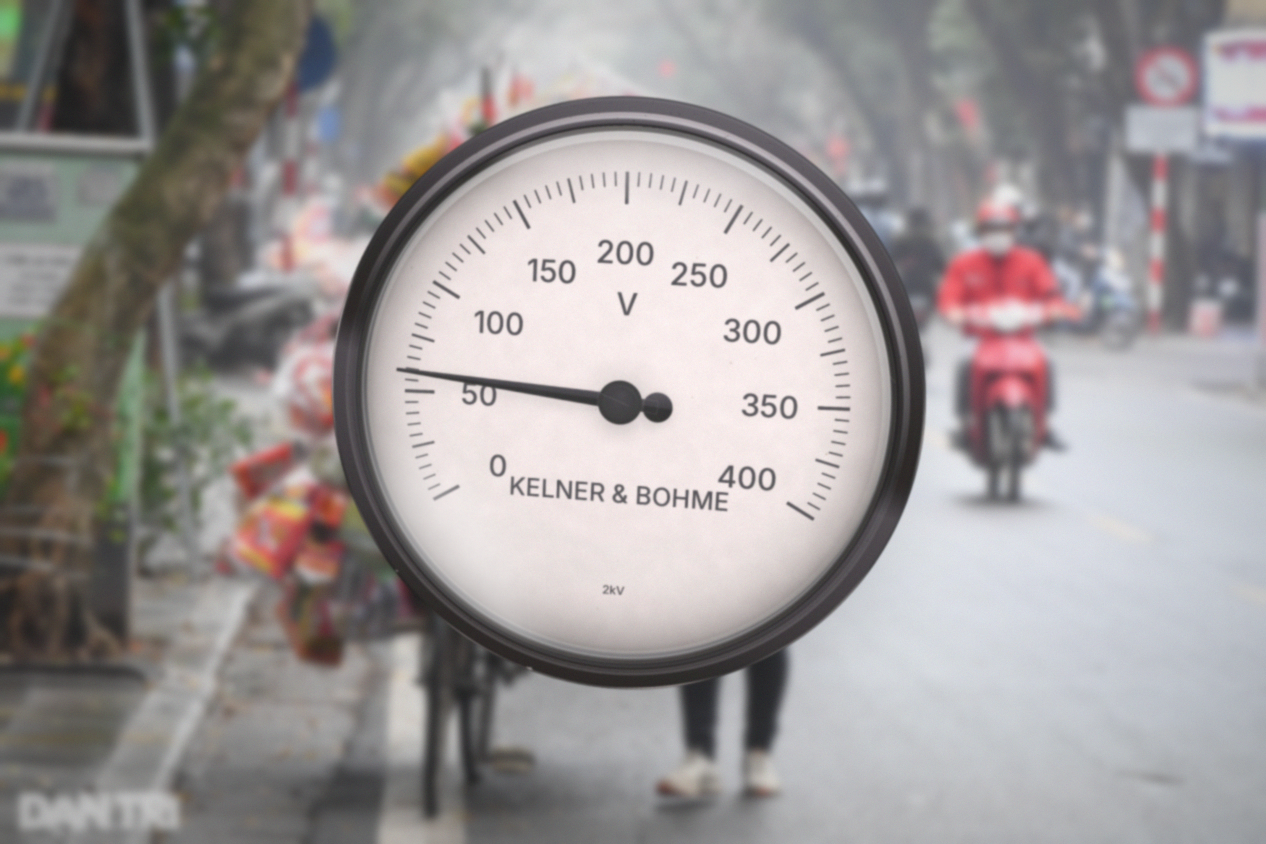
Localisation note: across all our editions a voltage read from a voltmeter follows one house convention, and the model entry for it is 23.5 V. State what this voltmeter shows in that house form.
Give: 60 V
